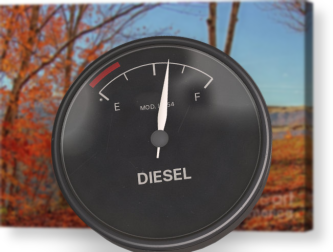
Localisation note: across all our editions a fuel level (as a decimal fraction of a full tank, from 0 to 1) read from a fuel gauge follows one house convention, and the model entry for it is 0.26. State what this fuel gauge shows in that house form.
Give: 0.625
